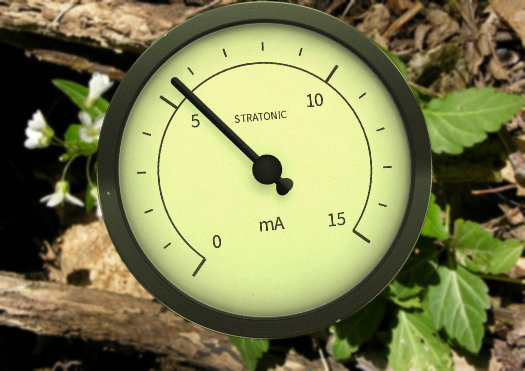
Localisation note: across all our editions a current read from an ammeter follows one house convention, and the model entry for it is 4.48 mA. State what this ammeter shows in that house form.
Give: 5.5 mA
